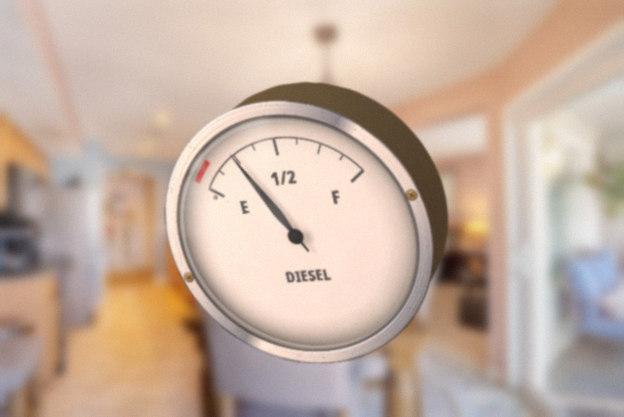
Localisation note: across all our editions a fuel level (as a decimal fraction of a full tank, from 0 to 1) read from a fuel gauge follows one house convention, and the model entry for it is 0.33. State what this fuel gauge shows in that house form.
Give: 0.25
